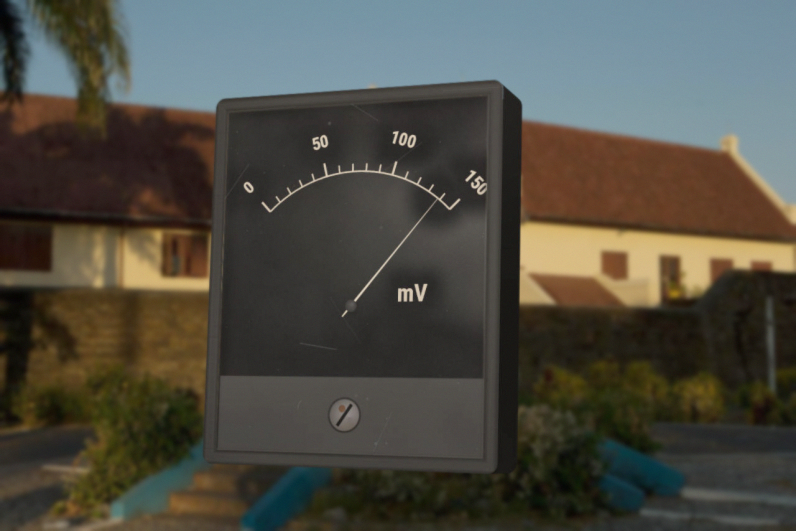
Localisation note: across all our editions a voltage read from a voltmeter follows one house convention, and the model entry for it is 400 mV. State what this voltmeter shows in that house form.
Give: 140 mV
